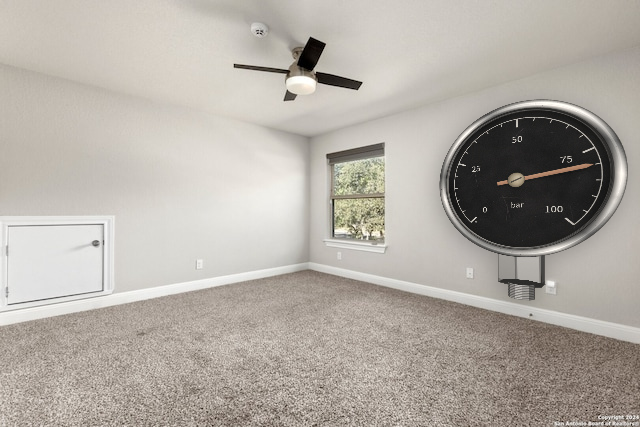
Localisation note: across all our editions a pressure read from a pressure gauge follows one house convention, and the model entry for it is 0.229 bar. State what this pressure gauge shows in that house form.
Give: 80 bar
